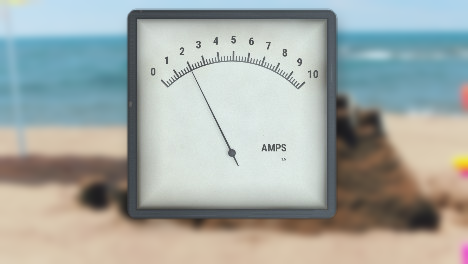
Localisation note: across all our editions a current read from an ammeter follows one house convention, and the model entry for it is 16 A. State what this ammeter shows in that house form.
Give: 2 A
